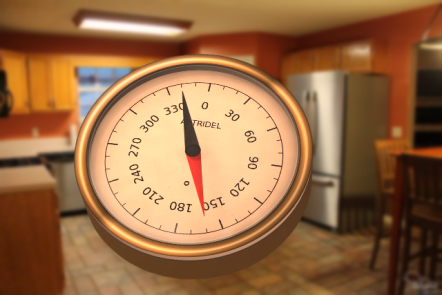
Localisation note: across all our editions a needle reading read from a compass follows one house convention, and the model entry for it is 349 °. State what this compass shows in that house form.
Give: 160 °
